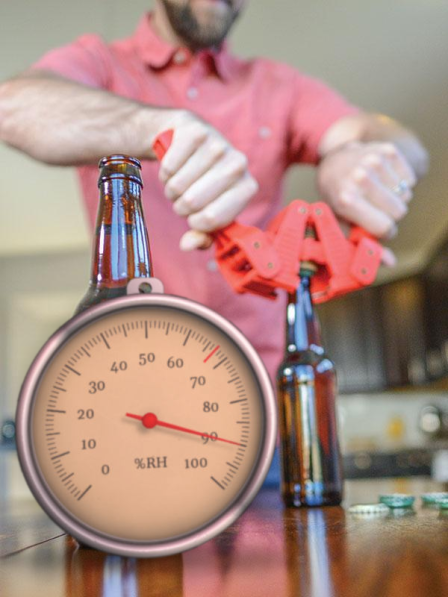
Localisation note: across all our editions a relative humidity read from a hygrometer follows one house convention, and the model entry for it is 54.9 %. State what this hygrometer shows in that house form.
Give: 90 %
